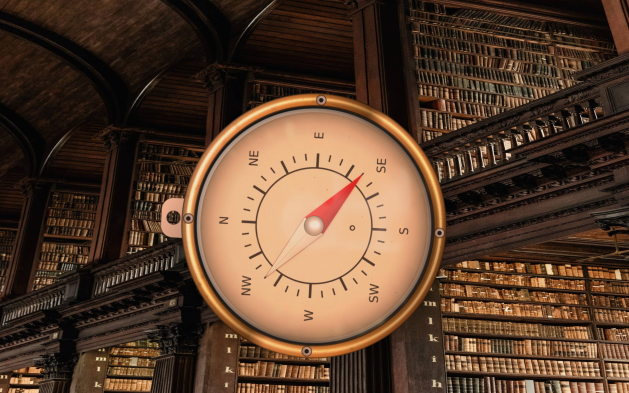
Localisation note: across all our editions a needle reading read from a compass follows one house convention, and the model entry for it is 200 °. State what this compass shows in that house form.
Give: 130 °
